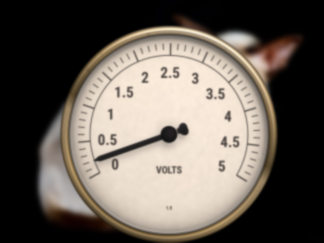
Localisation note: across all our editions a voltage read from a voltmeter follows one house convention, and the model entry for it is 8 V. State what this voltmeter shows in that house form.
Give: 0.2 V
